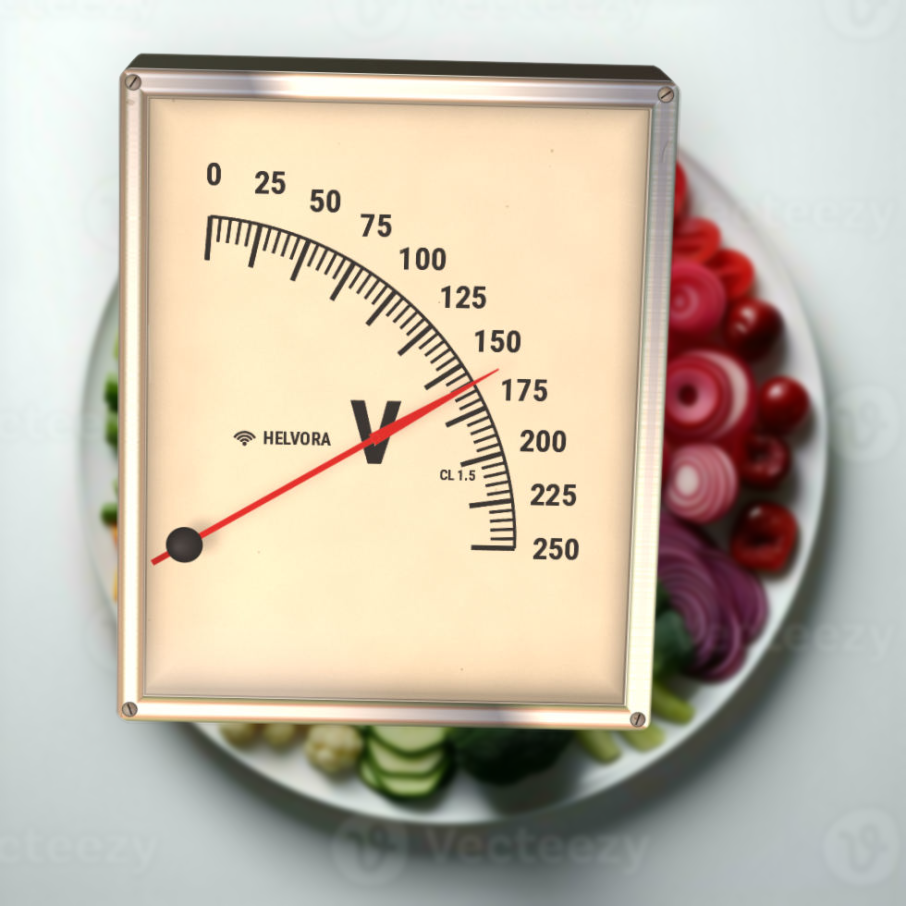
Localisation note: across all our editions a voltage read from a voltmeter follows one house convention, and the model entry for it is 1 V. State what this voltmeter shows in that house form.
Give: 160 V
